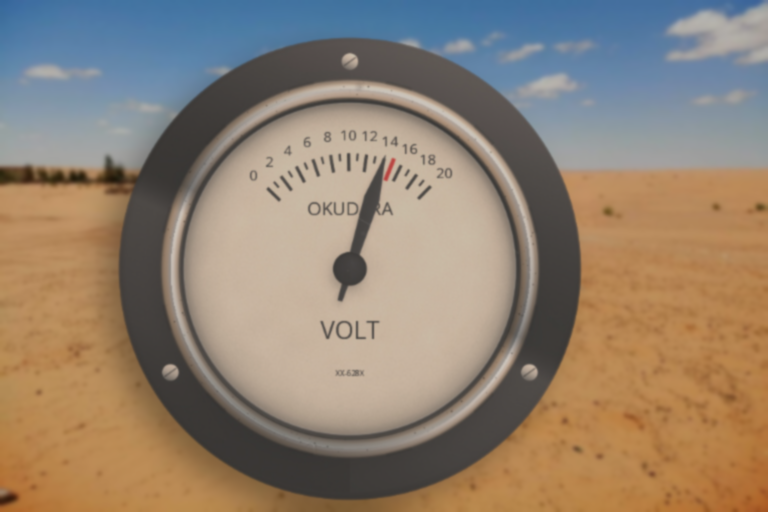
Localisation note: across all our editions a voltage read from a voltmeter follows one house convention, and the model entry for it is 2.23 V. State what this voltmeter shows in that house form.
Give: 14 V
